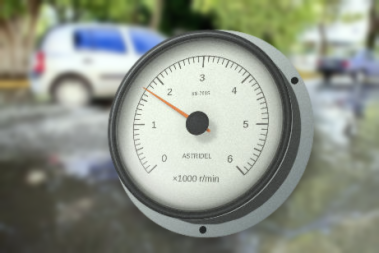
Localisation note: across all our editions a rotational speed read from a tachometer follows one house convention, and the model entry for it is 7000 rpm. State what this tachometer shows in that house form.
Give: 1700 rpm
